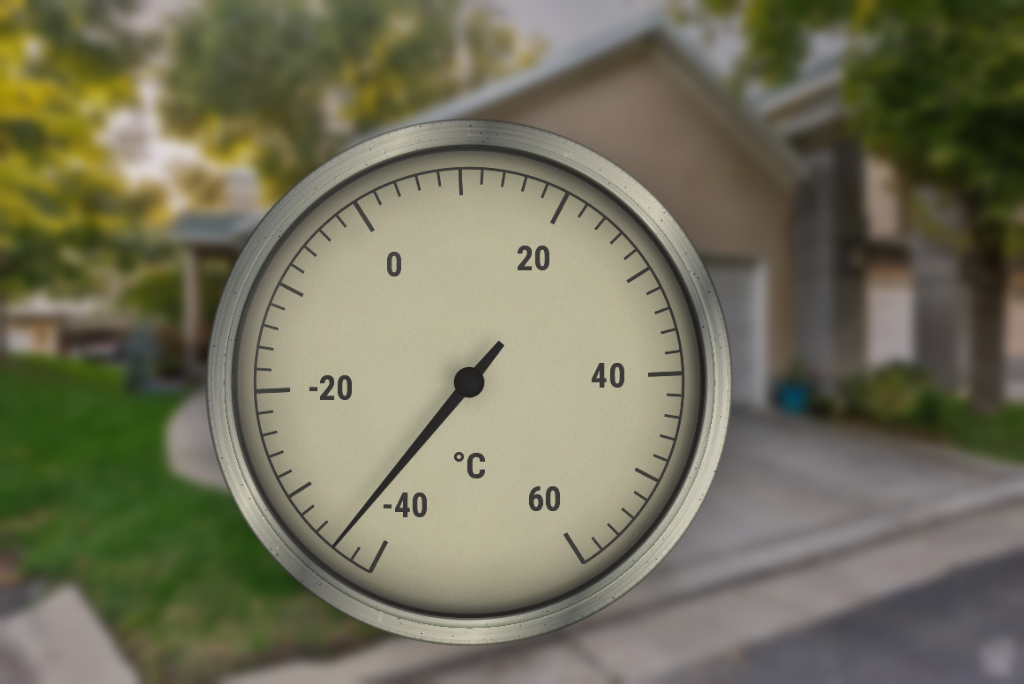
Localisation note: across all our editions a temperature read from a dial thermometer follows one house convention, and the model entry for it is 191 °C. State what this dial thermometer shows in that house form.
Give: -36 °C
